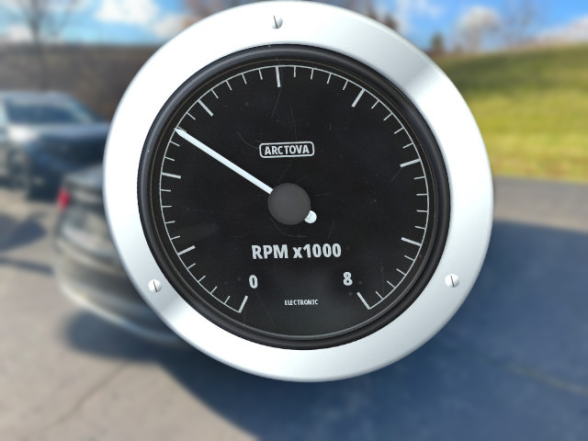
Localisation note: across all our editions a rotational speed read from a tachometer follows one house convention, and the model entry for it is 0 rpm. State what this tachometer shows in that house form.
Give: 2600 rpm
